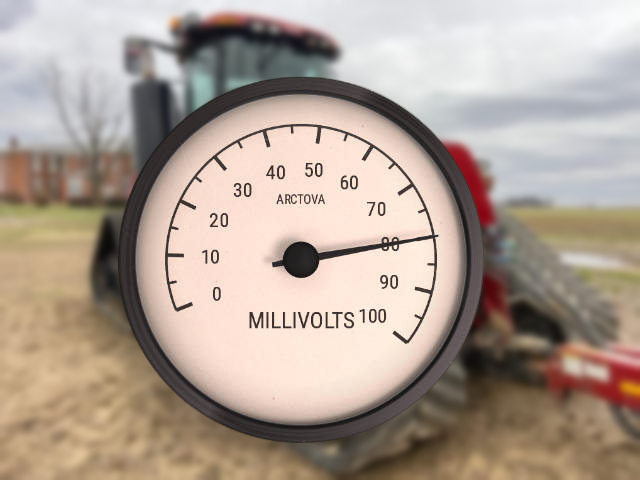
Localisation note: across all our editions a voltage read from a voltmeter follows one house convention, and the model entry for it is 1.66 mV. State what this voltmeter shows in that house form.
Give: 80 mV
